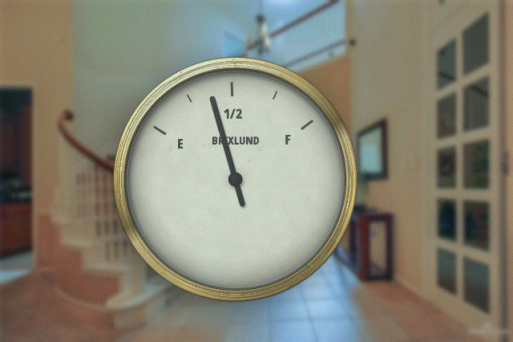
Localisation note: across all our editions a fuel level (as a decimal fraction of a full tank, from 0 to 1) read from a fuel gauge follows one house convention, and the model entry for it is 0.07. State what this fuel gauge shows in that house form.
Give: 0.375
